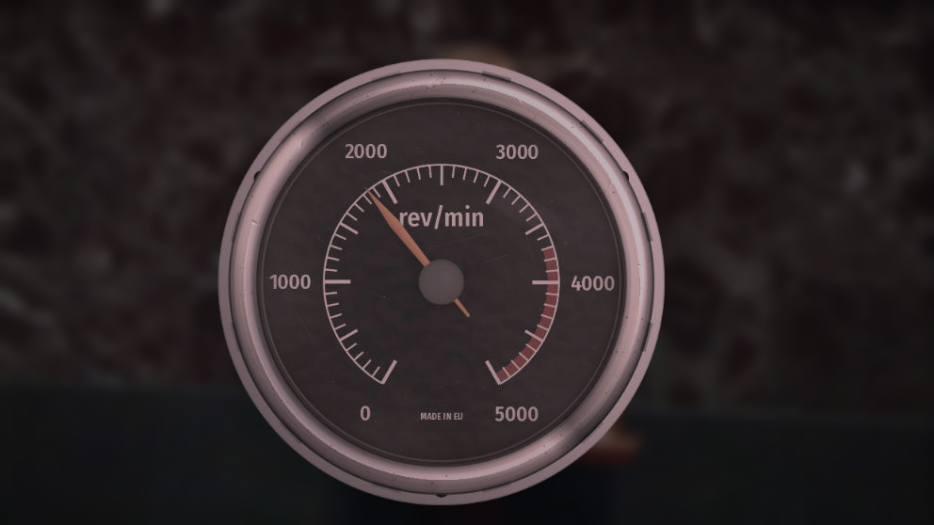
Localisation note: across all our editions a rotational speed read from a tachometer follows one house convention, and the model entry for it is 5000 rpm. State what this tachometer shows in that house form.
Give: 1850 rpm
